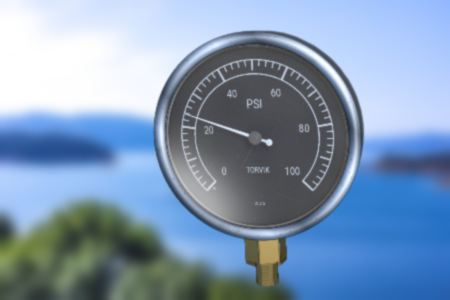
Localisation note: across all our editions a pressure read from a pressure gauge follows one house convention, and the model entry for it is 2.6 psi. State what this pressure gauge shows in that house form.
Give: 24 psi
